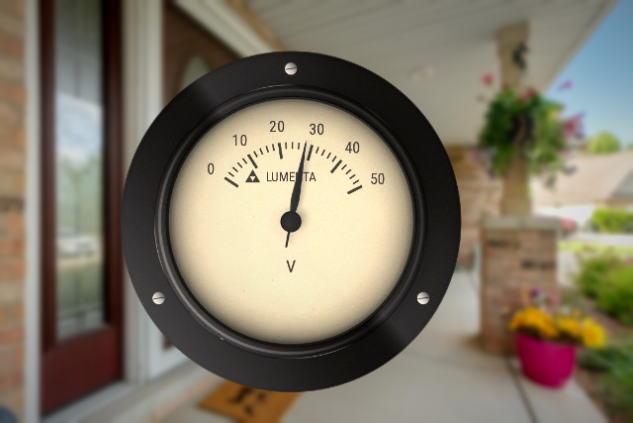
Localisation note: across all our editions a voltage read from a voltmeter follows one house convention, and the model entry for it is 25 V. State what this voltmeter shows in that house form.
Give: 28 V
